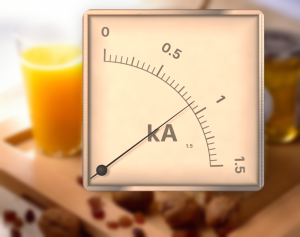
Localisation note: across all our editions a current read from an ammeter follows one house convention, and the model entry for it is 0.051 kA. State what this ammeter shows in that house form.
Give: 0.9 kA
